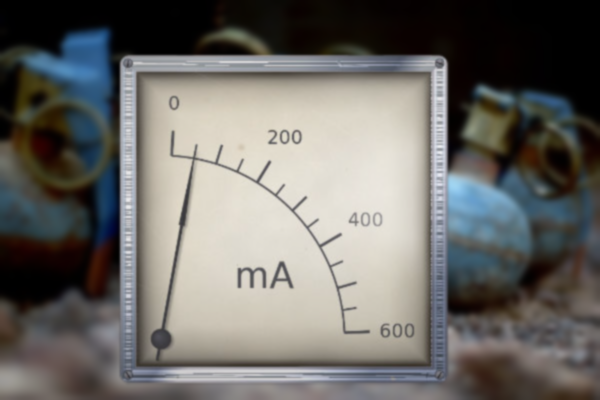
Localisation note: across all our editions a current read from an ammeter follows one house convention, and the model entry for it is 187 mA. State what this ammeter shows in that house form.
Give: 50 mA
